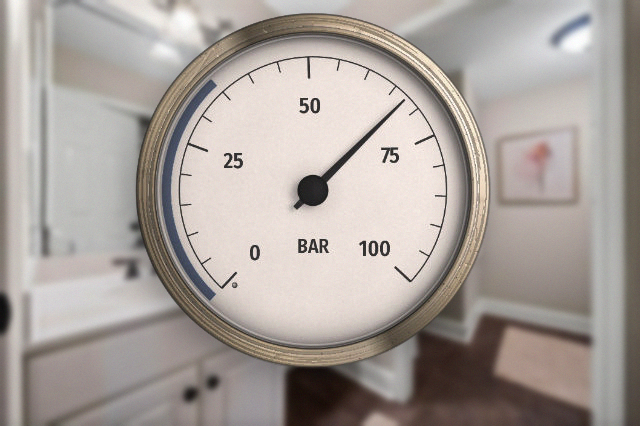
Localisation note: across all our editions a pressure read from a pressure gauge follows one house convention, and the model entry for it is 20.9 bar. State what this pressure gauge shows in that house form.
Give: 67.5 bar
